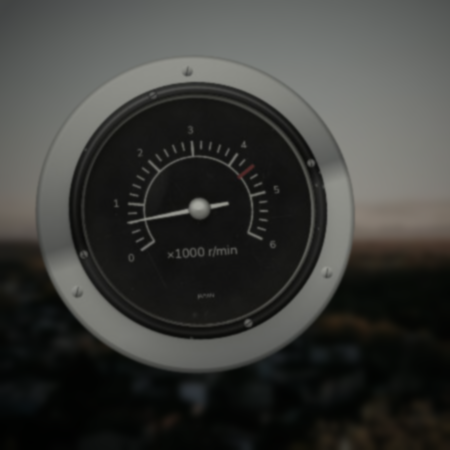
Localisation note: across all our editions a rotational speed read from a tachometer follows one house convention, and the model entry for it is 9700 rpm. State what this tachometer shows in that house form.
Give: 600 rpm
